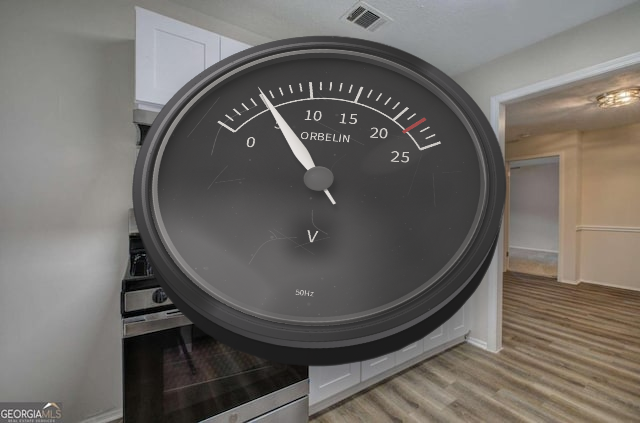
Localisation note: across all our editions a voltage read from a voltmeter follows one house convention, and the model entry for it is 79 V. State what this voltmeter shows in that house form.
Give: 5 V
